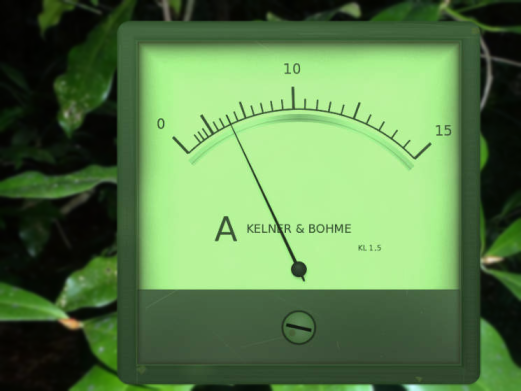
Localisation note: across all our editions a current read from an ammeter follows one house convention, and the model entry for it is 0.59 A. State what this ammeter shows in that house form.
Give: 6.5 A
